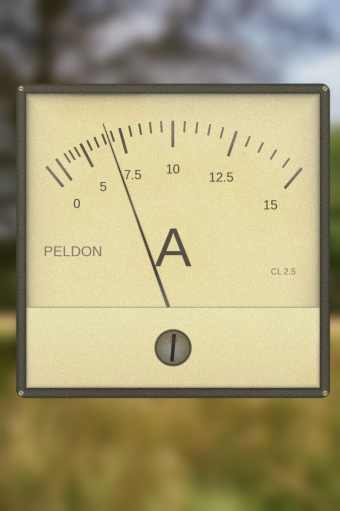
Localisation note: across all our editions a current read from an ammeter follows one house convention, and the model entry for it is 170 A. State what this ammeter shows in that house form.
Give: 6.75 A
